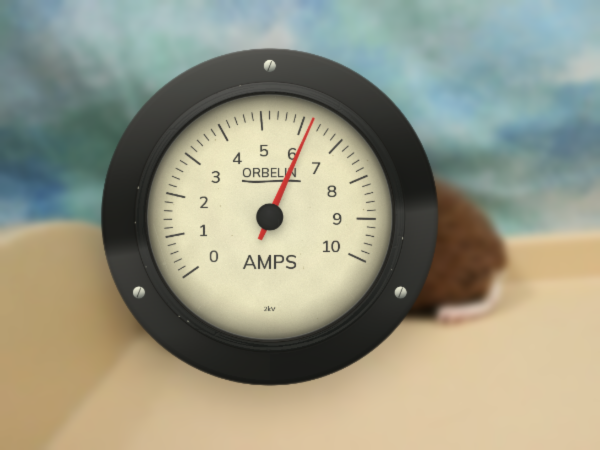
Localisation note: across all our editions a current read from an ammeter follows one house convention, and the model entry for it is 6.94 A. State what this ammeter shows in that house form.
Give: 6.2 A
